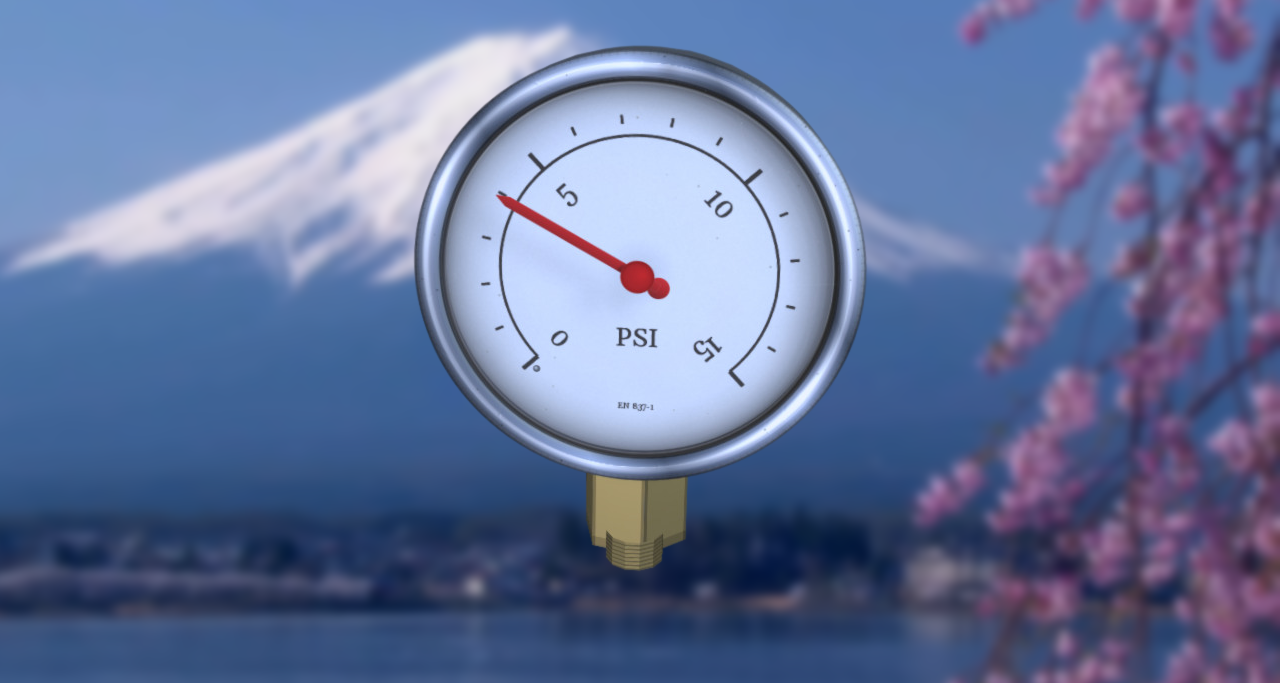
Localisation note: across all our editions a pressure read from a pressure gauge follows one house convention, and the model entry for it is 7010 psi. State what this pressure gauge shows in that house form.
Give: 4 psi
